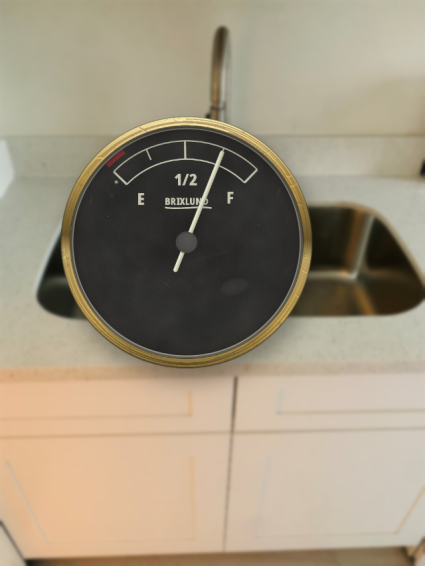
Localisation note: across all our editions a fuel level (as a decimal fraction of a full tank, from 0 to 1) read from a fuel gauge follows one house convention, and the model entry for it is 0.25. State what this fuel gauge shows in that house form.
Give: 0.75
